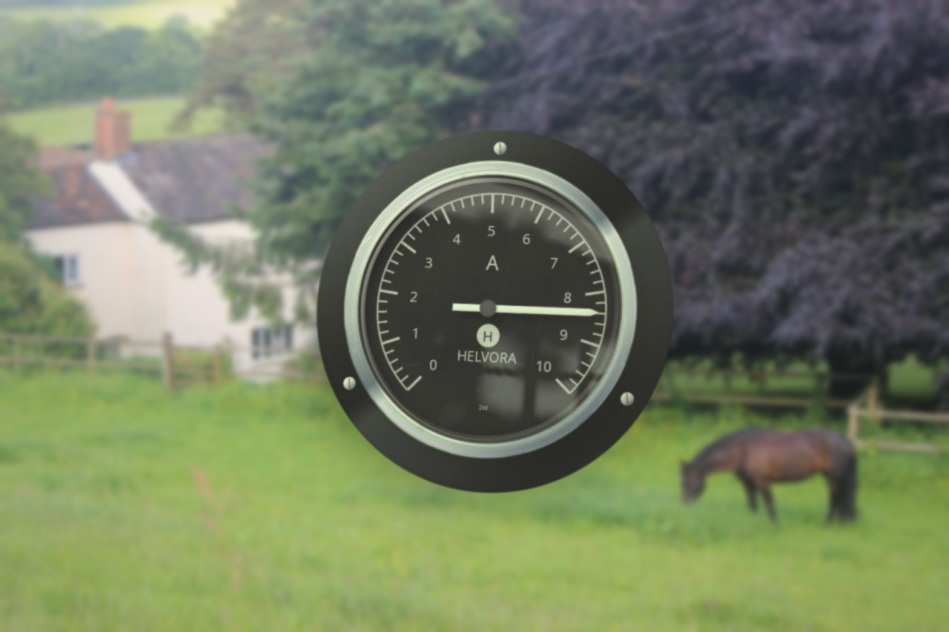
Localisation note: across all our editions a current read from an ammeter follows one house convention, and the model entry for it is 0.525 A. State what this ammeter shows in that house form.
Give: 8.4 A
